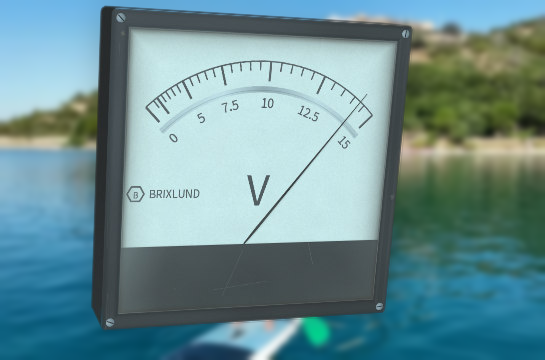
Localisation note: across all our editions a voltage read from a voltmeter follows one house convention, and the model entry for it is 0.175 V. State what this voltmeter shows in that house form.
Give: 14.25 V
